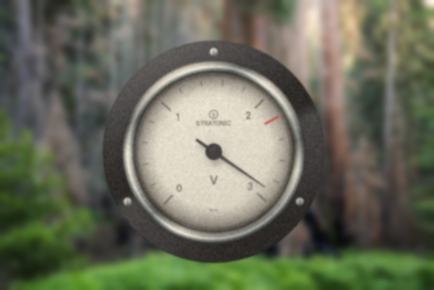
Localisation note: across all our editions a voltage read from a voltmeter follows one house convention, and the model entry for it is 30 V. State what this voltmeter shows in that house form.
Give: 2.9 V
